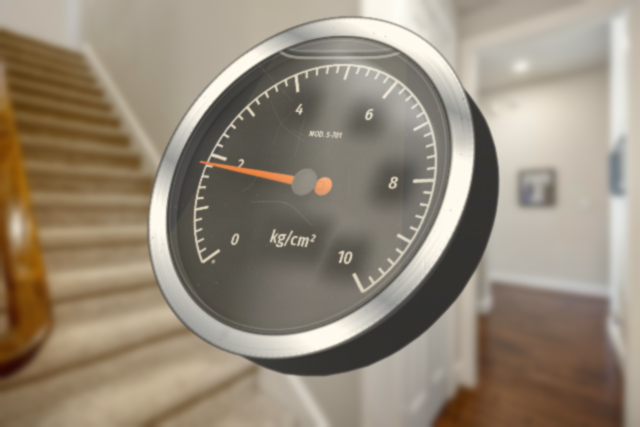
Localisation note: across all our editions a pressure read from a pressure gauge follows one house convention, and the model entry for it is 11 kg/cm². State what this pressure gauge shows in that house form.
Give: 1.8 kg/cm²
